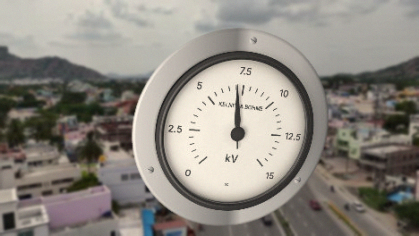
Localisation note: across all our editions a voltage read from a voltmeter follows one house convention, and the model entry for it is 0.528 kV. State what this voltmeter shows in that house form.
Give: 7 kV
